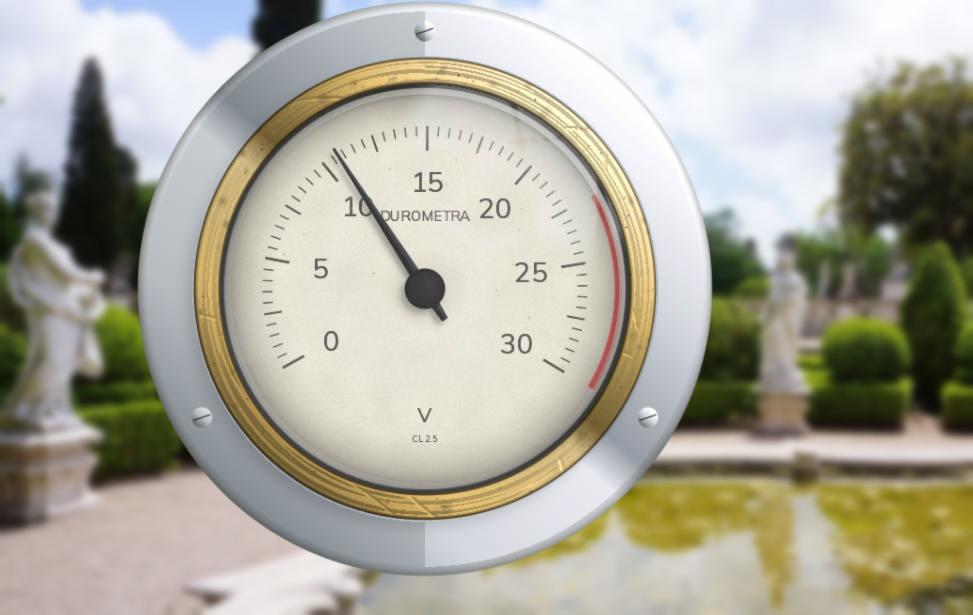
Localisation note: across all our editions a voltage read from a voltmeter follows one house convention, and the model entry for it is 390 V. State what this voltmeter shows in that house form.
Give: 10.75 V
